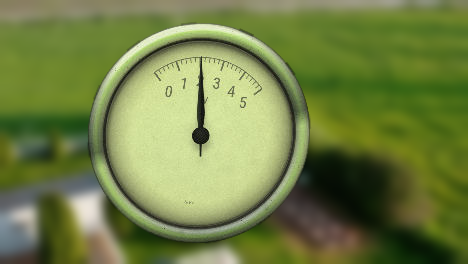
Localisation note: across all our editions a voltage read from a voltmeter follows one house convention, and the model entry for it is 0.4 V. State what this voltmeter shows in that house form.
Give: 2 V
